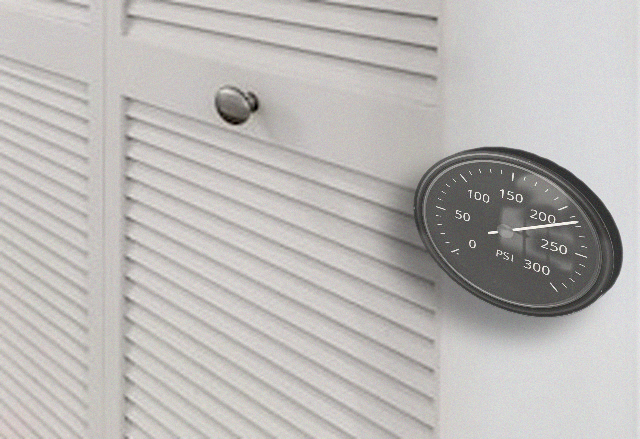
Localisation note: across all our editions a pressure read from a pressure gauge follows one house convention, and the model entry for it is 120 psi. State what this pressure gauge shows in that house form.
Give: 215 psi
